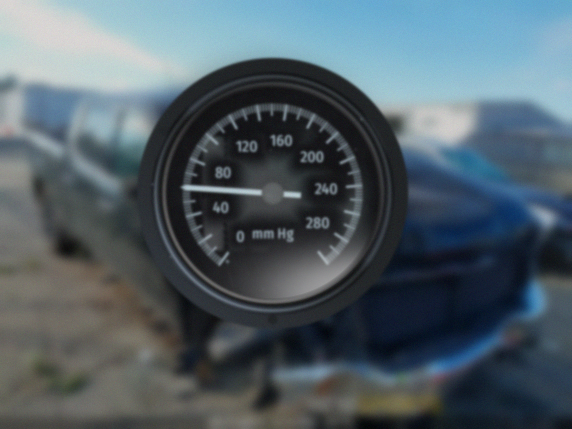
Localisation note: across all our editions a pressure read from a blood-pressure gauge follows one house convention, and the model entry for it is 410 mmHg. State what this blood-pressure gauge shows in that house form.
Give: 60 mmHg
